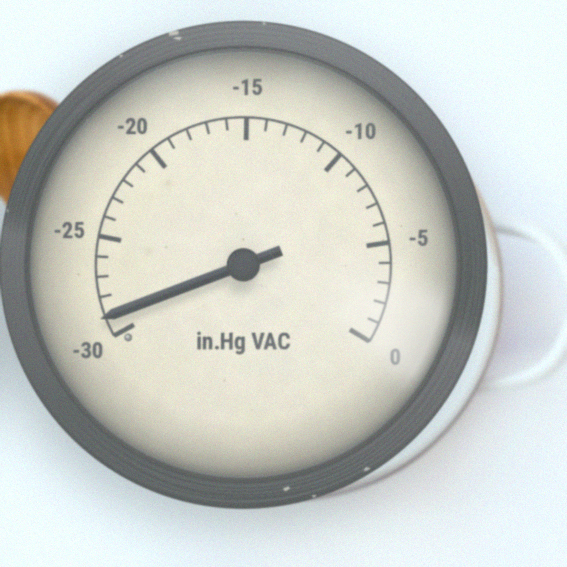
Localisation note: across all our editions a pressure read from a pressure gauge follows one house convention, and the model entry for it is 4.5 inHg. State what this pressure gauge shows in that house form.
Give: -29 inHg
